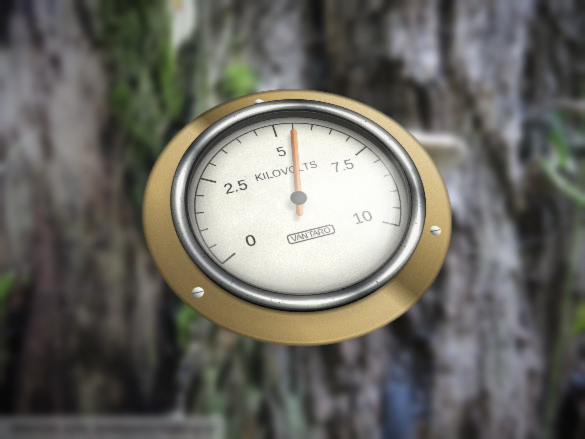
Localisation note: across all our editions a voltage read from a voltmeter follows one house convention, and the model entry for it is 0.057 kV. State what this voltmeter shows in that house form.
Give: 5.5 kV
